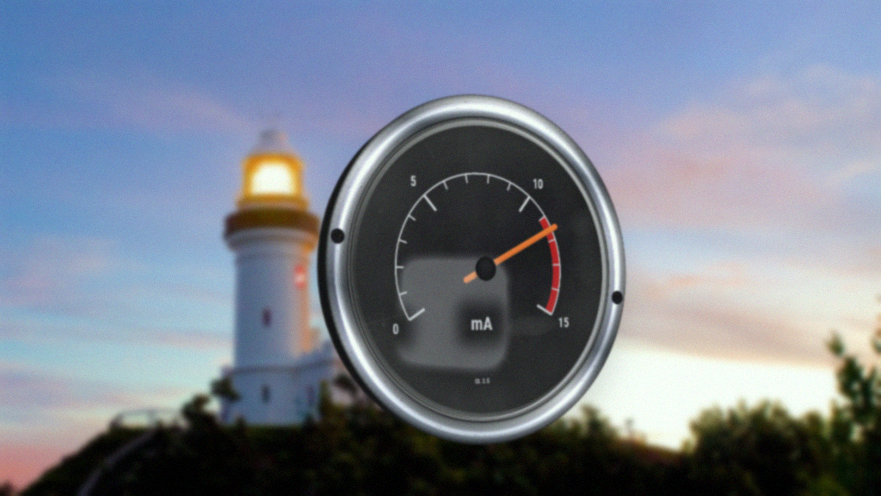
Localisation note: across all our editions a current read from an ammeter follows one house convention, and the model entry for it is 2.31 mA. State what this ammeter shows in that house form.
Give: 11.5 mA
